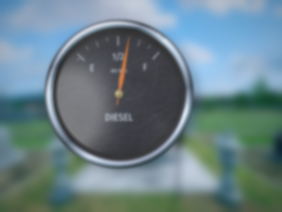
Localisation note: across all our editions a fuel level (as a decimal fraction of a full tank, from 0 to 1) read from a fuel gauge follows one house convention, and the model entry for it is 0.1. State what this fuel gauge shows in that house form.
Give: 0.625
